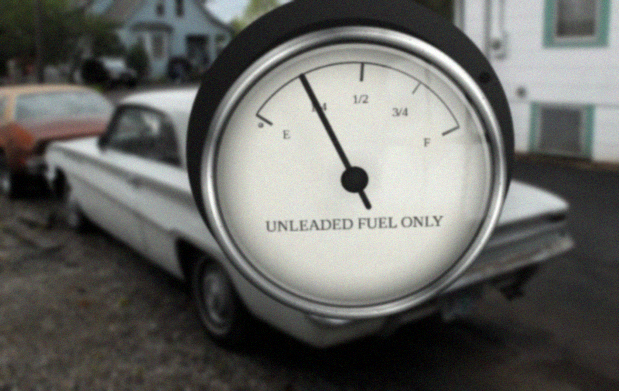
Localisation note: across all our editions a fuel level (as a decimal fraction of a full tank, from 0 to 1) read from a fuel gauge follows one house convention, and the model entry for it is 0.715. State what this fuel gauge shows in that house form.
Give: 0.25
